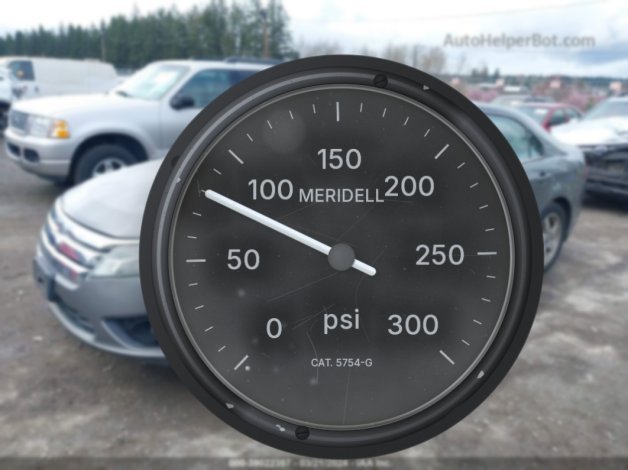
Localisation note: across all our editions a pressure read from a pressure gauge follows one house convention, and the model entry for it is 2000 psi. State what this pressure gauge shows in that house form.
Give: 80 psi
